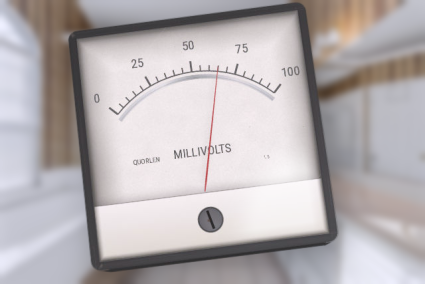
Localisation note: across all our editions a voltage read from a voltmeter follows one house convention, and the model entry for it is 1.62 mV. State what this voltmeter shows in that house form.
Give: 65 mV
